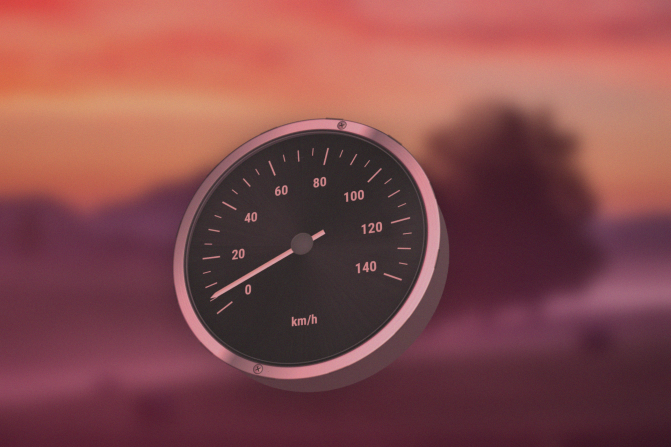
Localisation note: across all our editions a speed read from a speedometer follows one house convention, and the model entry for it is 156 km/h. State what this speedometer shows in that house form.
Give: 5 km/h
